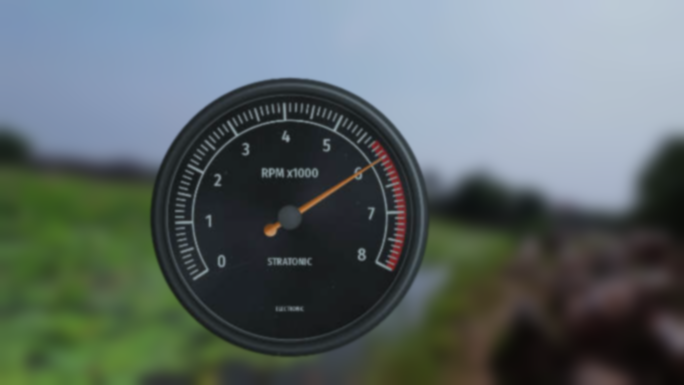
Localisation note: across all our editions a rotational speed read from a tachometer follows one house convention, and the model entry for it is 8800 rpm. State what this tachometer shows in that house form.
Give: 6000 rpm
